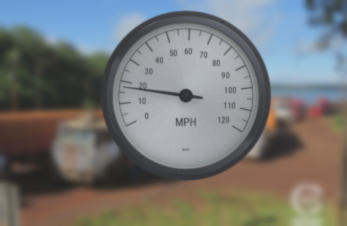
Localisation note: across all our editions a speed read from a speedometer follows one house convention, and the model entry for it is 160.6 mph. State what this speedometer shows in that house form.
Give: 17.5 mph
